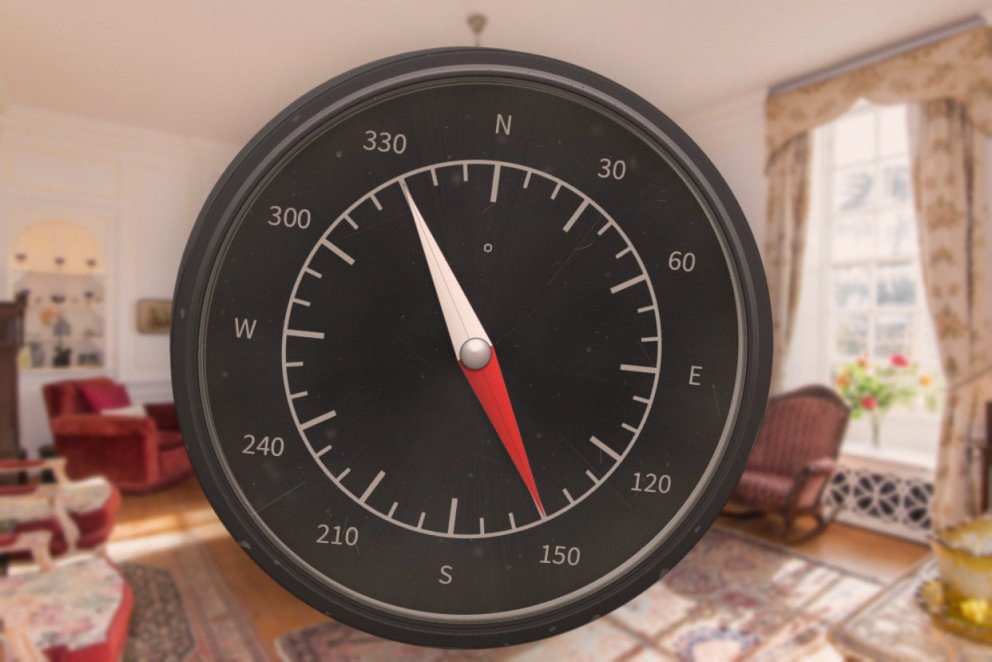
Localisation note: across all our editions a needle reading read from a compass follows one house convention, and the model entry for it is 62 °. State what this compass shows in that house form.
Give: 150 °
